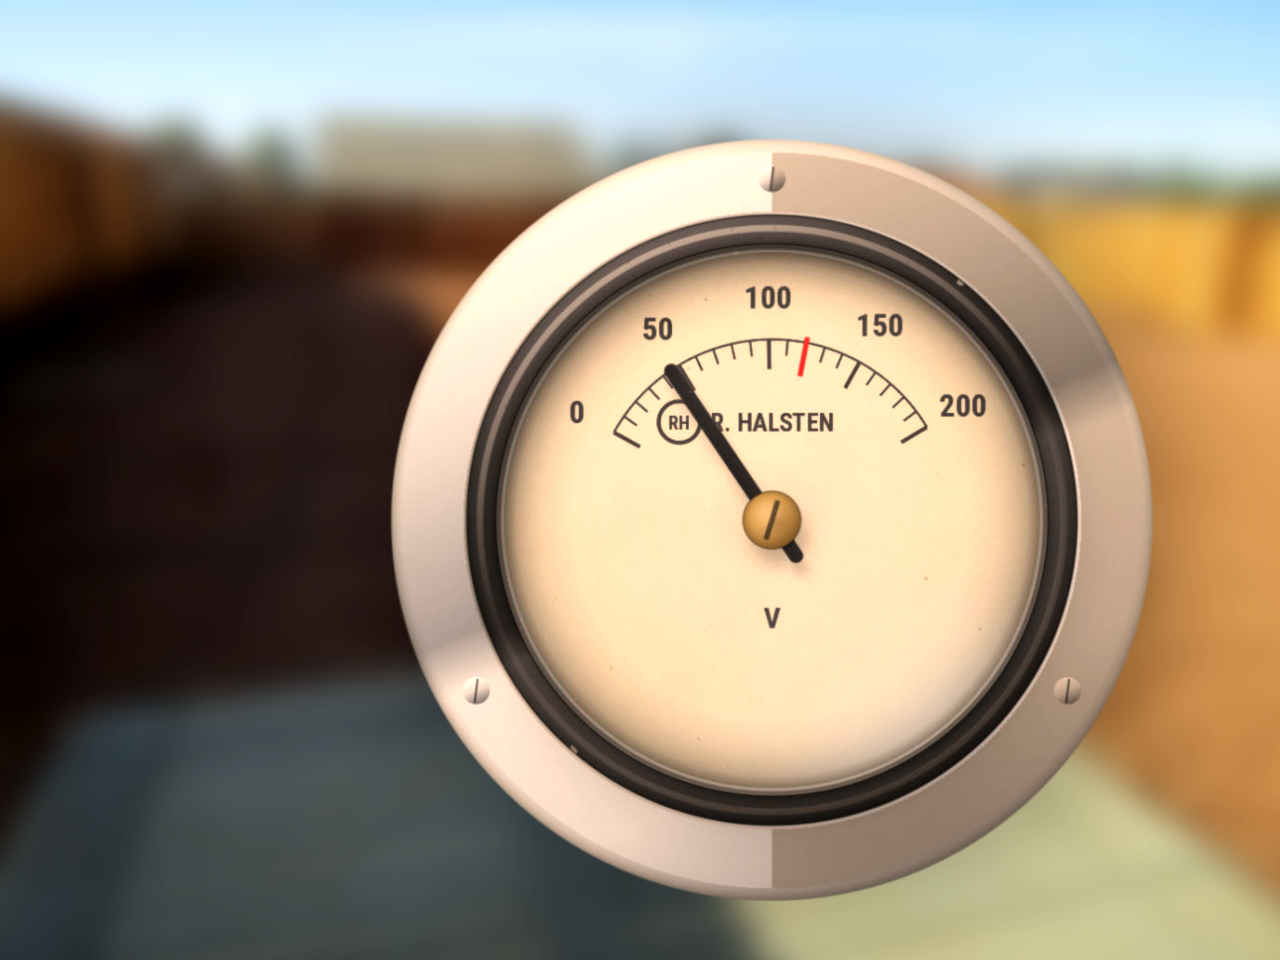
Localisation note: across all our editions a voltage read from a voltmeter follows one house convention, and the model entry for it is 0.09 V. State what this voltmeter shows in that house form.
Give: 45 V
